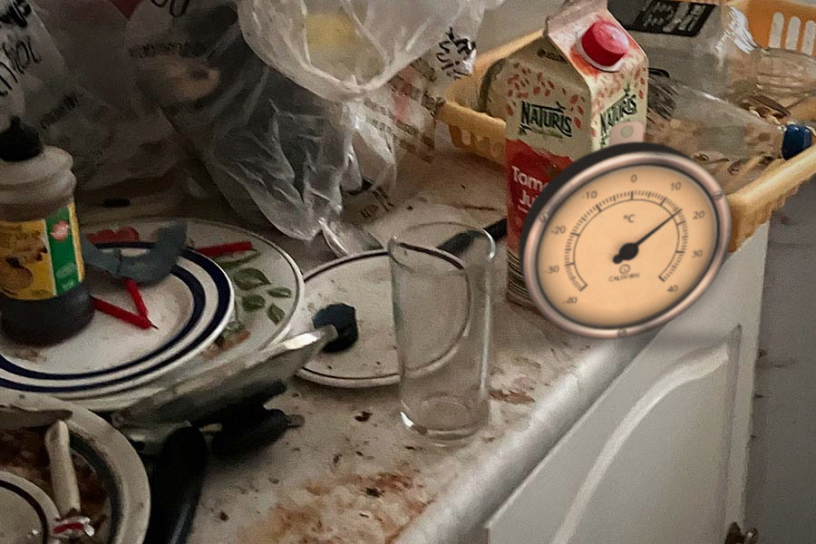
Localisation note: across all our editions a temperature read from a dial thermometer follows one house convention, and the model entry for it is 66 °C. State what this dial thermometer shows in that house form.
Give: 15 °C
